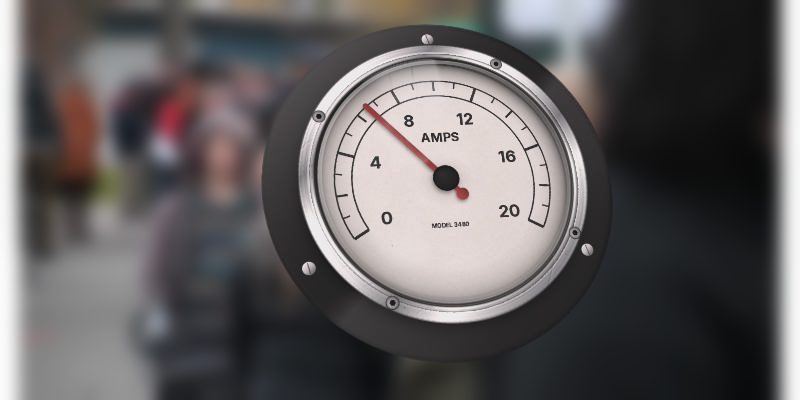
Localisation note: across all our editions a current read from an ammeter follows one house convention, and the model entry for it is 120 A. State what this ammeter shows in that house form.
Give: 6.5 A
